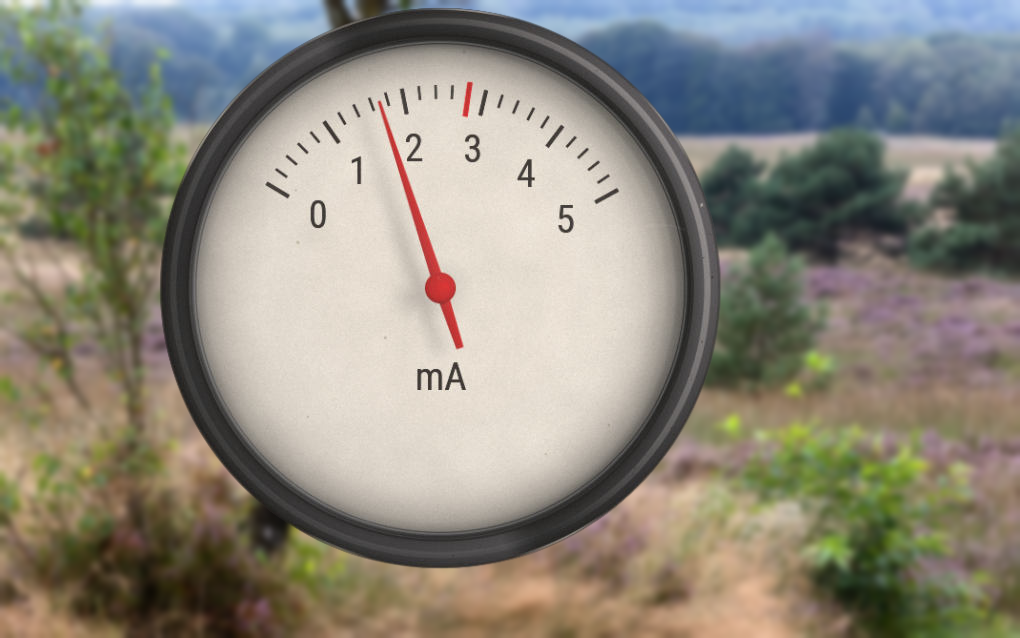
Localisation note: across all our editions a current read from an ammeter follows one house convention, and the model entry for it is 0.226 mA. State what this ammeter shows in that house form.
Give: 1.7 mA
